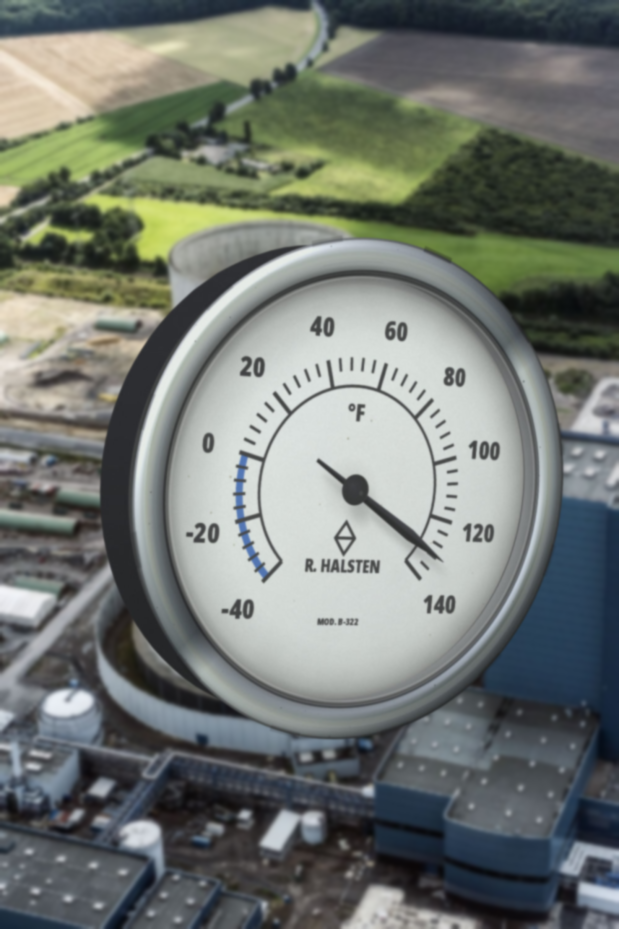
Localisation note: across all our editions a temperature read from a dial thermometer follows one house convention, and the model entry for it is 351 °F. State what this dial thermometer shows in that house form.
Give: 132 °F
